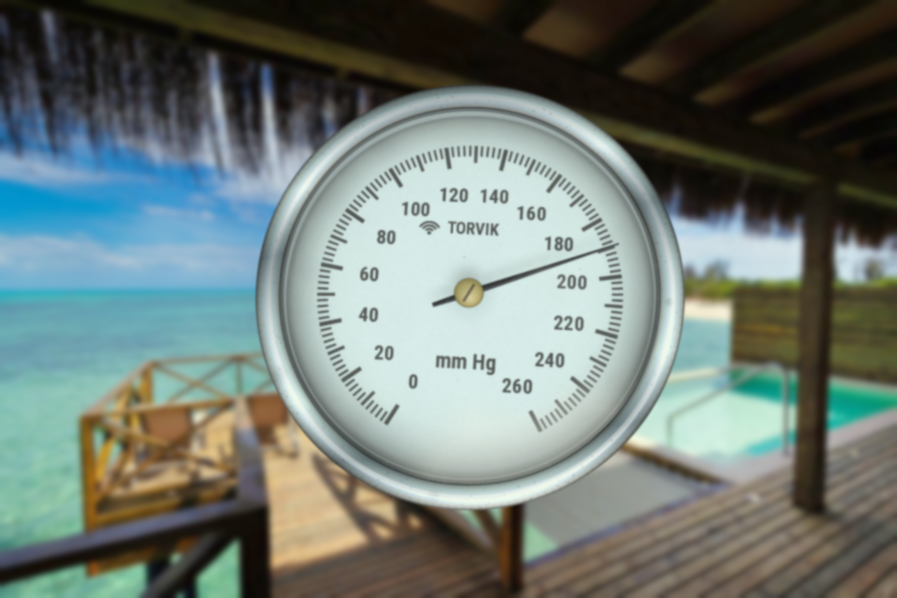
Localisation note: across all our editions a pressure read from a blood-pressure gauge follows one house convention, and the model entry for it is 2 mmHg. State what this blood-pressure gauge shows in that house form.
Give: 190 mmHg
